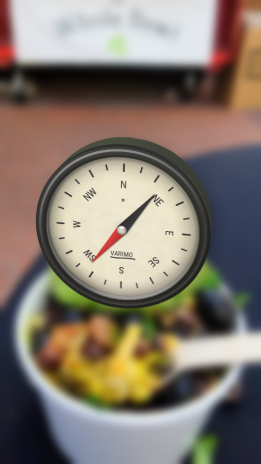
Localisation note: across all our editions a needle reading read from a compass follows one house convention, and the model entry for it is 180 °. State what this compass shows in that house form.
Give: 217.5 °
